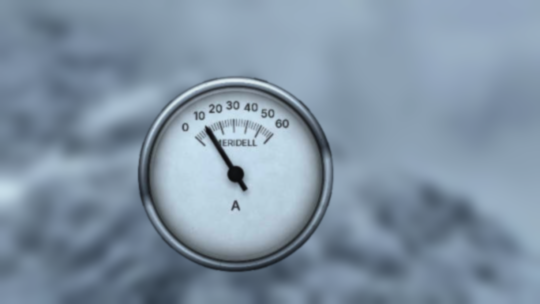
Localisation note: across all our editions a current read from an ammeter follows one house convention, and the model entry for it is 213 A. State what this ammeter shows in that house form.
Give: 10 A
